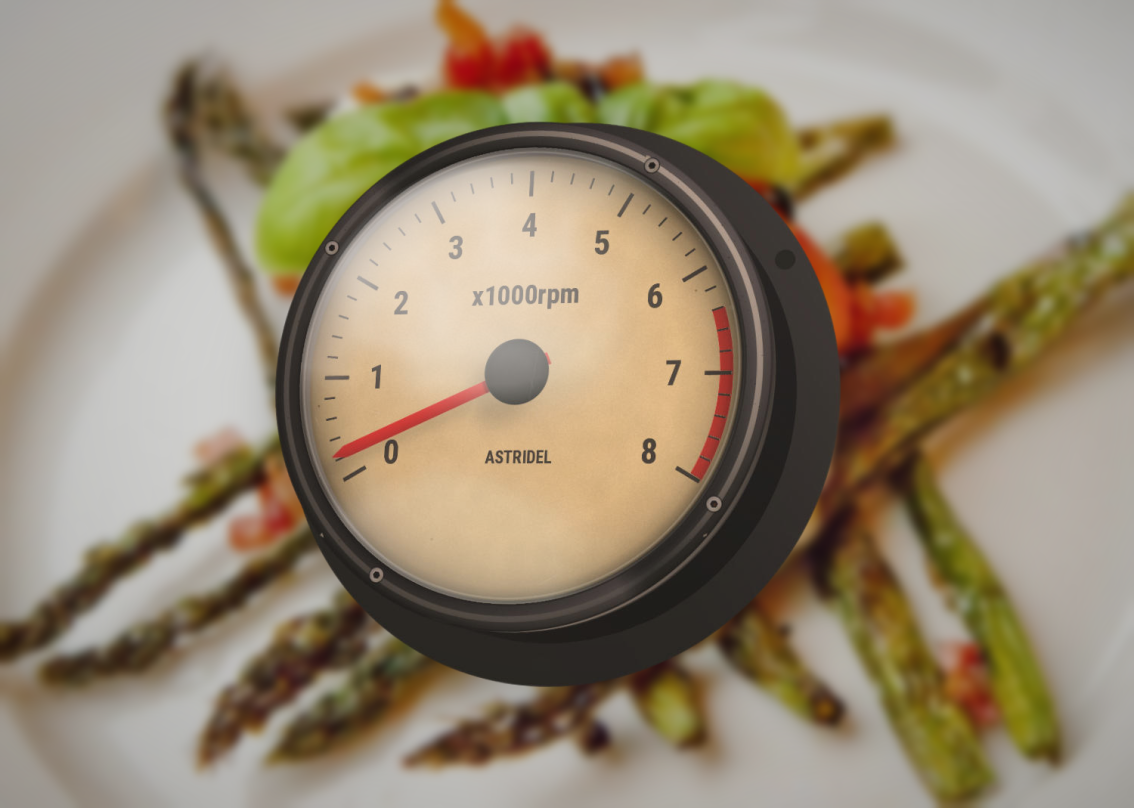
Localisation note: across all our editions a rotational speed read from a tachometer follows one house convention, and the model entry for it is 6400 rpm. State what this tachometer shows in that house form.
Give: 200 rpm
